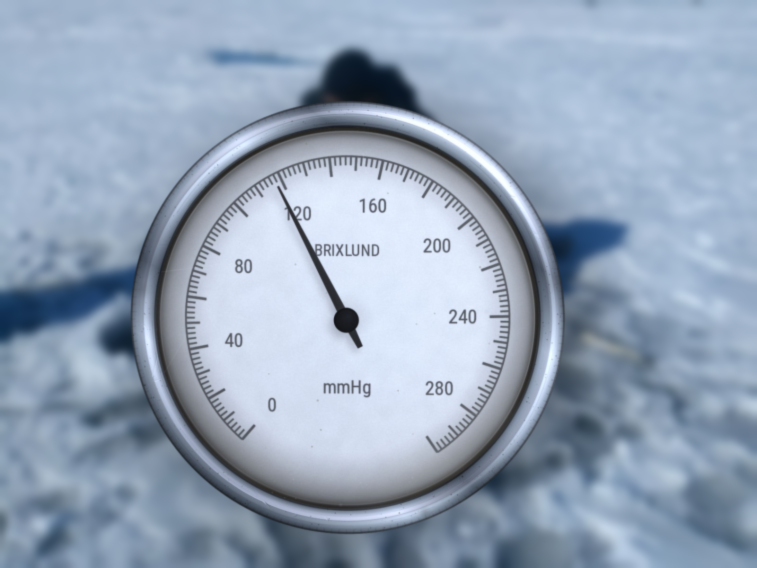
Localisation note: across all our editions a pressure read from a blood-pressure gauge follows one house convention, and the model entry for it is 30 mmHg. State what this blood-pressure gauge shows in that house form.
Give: 118 mmHg
